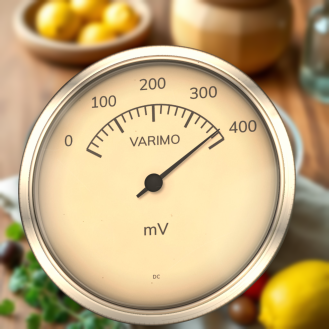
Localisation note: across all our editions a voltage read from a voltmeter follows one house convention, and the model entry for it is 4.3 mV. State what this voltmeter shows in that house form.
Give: 380 mV
